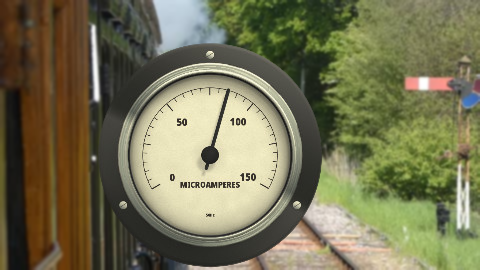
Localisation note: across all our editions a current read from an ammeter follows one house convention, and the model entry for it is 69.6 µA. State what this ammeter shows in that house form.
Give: 85 µA
